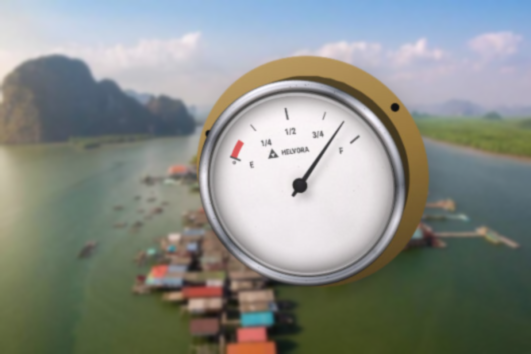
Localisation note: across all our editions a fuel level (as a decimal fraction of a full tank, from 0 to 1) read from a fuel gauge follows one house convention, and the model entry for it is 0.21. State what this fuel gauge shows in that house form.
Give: 0.875
